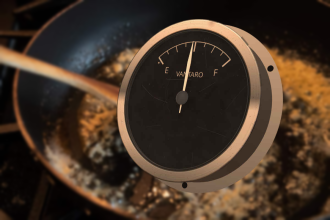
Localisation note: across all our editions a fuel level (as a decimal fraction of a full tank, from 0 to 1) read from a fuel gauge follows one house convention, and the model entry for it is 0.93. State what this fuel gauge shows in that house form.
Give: 0.5
